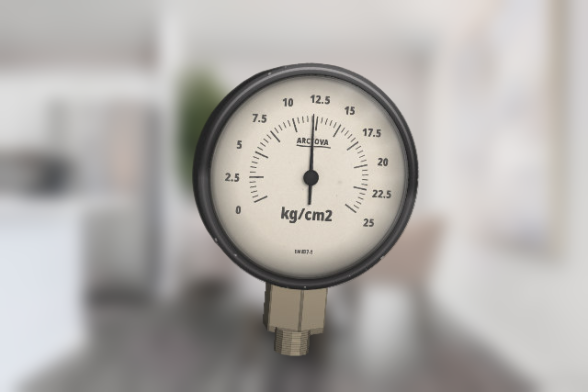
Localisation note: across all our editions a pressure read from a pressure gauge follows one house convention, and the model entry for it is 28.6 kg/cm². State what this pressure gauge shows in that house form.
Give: 12 kg/cm²
